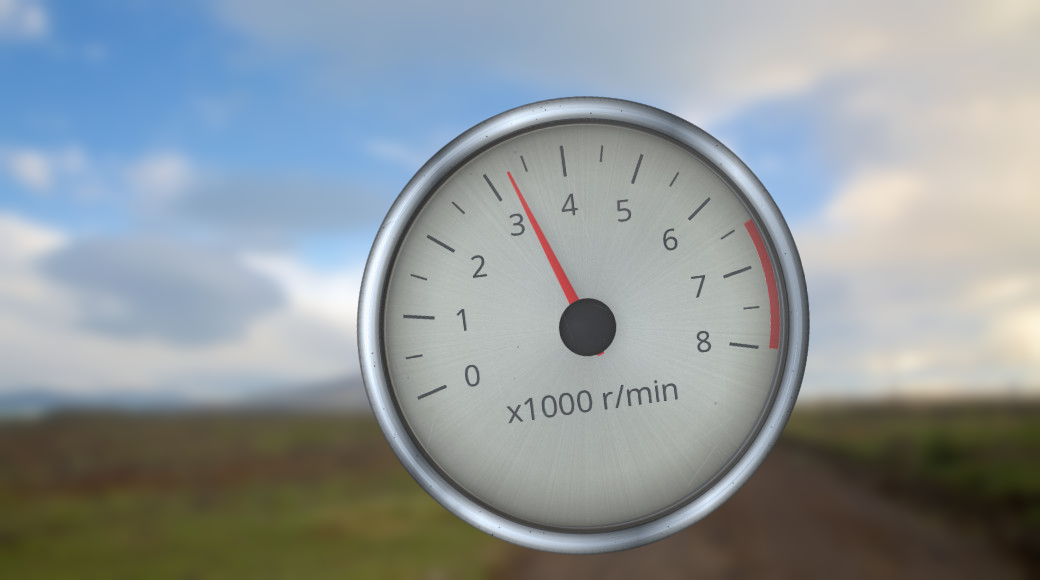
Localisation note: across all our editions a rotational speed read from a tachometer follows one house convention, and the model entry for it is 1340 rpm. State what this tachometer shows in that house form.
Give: 3250 rpm
